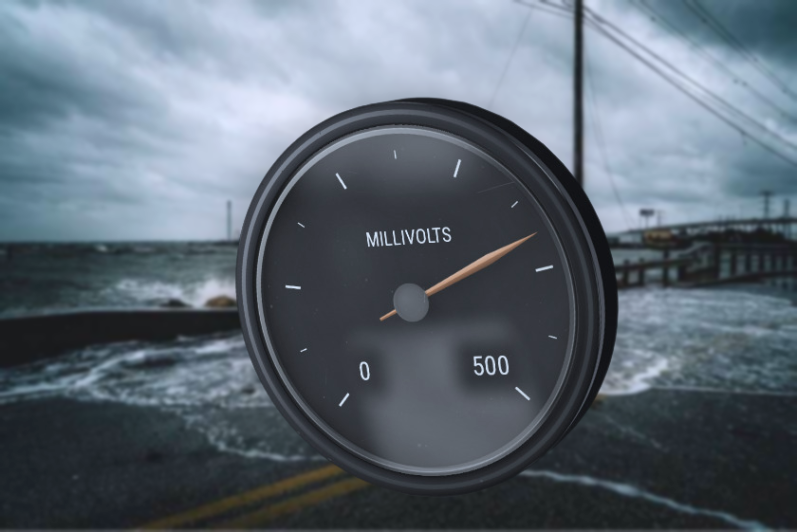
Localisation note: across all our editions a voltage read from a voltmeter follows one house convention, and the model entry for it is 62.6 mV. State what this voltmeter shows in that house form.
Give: 375 mV
